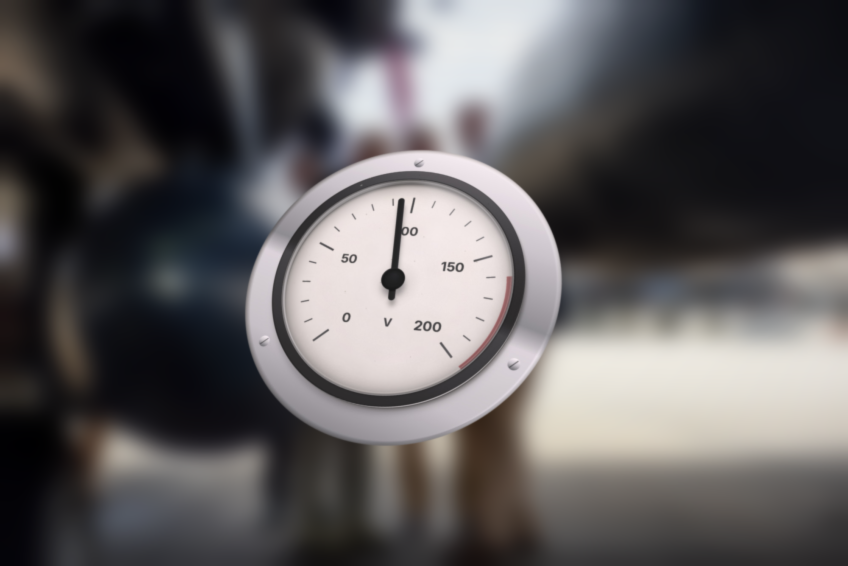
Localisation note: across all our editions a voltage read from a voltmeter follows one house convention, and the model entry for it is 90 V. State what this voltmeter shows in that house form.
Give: 95 V
